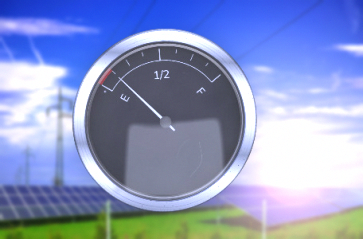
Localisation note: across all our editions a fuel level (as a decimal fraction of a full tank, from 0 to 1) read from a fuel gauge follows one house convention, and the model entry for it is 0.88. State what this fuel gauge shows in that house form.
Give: 0.125
